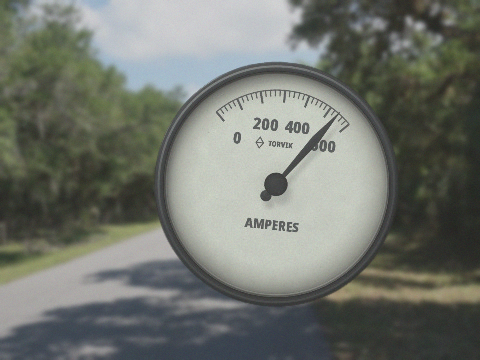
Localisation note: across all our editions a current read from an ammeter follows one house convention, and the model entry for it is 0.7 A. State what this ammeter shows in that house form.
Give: 540 A
